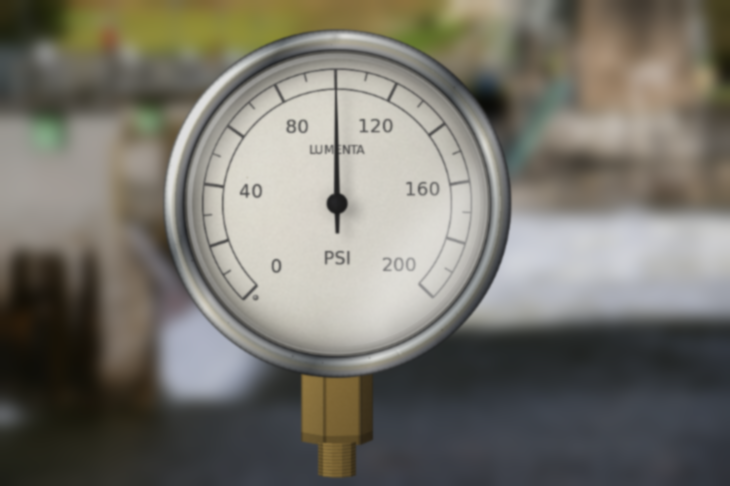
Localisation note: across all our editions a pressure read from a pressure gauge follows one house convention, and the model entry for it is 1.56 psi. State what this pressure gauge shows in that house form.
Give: 100 psi
